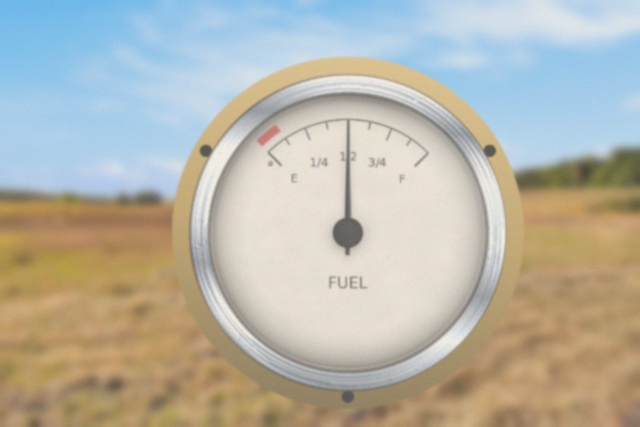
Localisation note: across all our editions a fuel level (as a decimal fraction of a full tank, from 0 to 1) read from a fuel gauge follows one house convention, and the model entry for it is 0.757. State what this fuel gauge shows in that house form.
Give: 0.5
